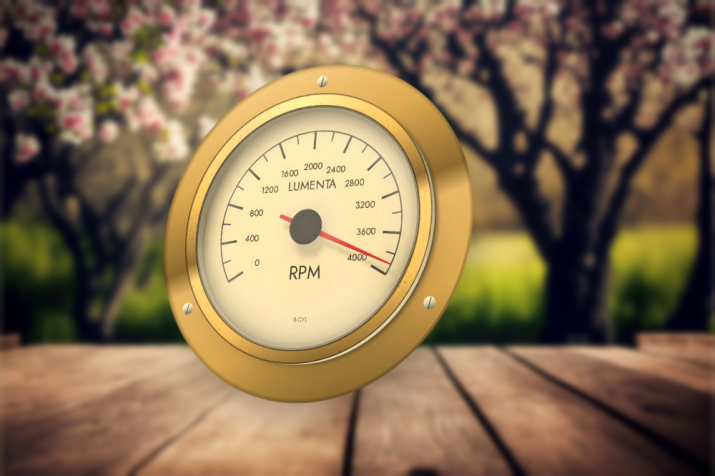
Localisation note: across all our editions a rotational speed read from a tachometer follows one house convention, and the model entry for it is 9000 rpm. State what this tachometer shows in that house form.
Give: 3900 rpm
